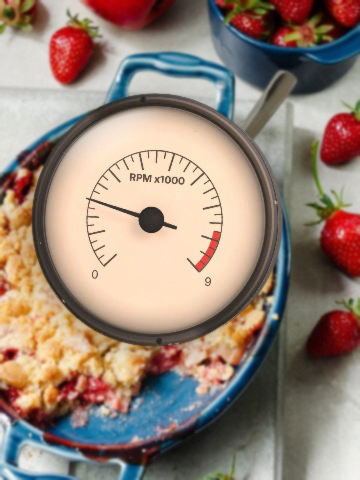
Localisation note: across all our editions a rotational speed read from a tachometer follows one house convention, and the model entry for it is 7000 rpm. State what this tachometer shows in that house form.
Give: 2000 rpm
